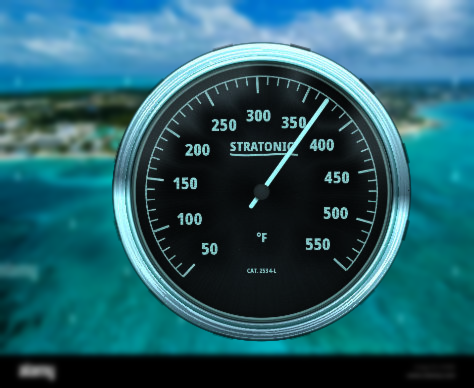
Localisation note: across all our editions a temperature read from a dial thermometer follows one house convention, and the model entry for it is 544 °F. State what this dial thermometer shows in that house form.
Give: 370 °F
